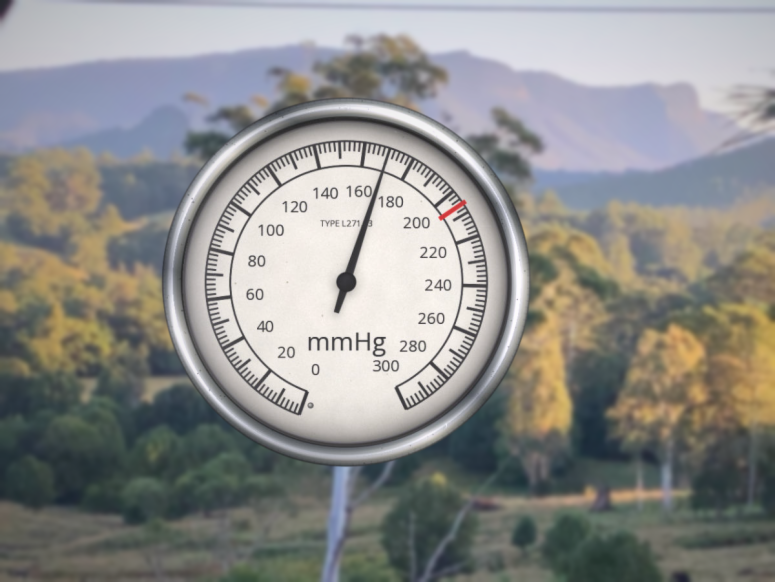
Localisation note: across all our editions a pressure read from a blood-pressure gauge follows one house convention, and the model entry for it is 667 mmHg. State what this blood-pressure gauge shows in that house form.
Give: 170 mmHg
